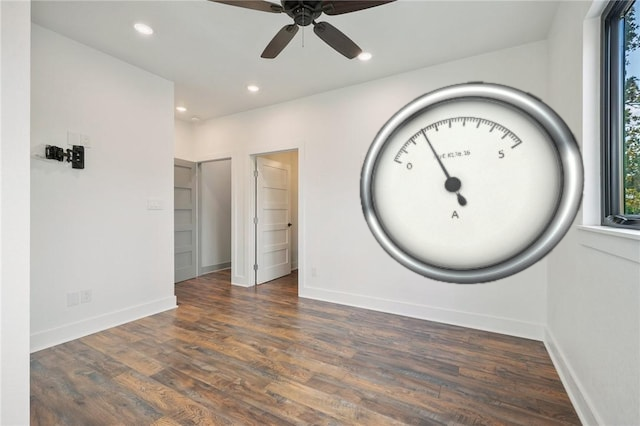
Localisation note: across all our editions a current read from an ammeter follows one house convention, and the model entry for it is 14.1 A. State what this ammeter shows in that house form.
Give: 1.5 A
